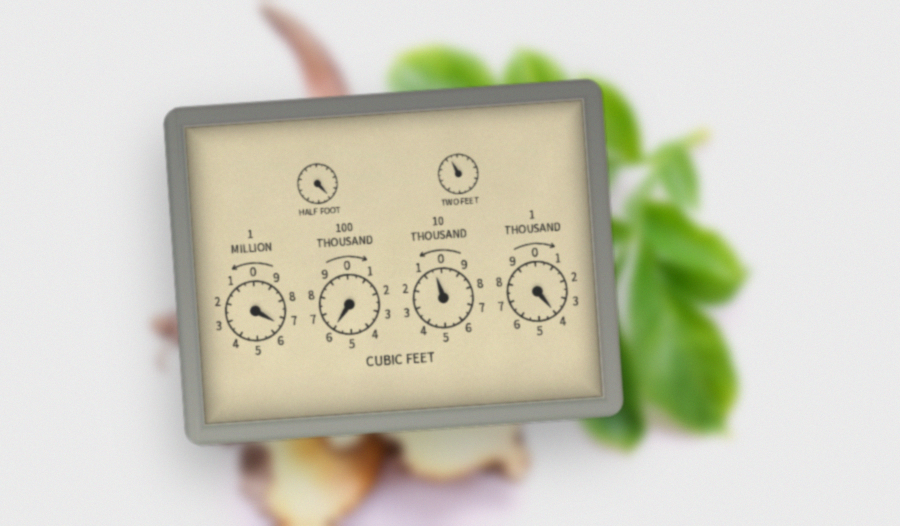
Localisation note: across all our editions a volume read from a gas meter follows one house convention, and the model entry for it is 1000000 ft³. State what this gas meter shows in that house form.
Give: 660400 ft³
